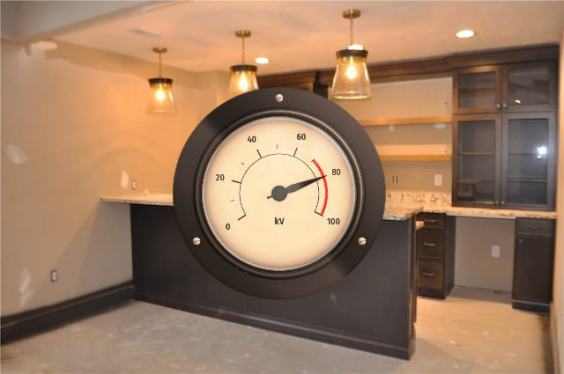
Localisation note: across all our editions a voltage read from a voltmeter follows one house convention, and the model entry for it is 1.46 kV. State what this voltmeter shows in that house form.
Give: 80 kV
